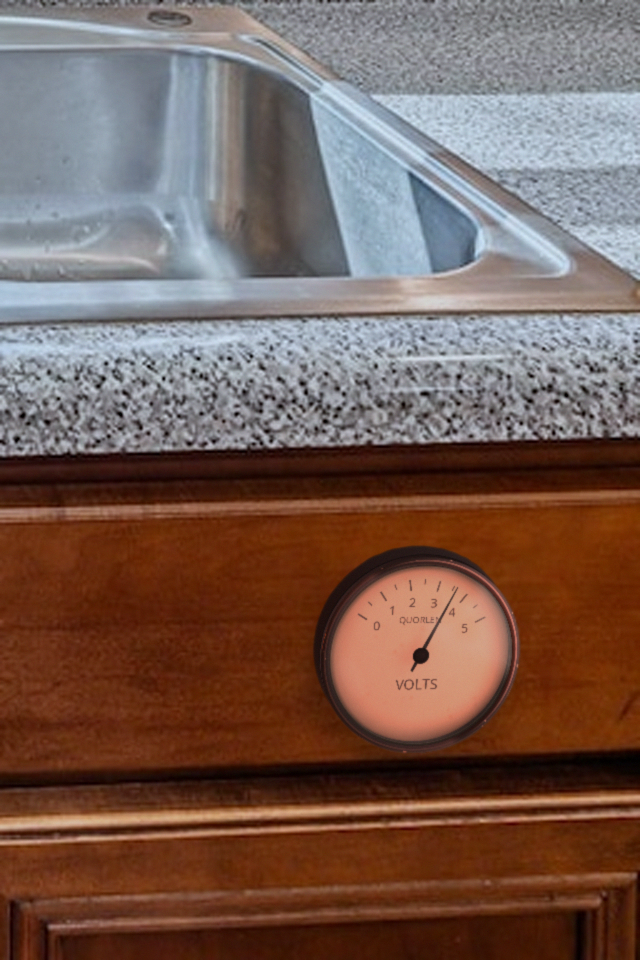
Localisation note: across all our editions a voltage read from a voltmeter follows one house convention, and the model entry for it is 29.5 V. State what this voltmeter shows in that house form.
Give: 3.5 V
